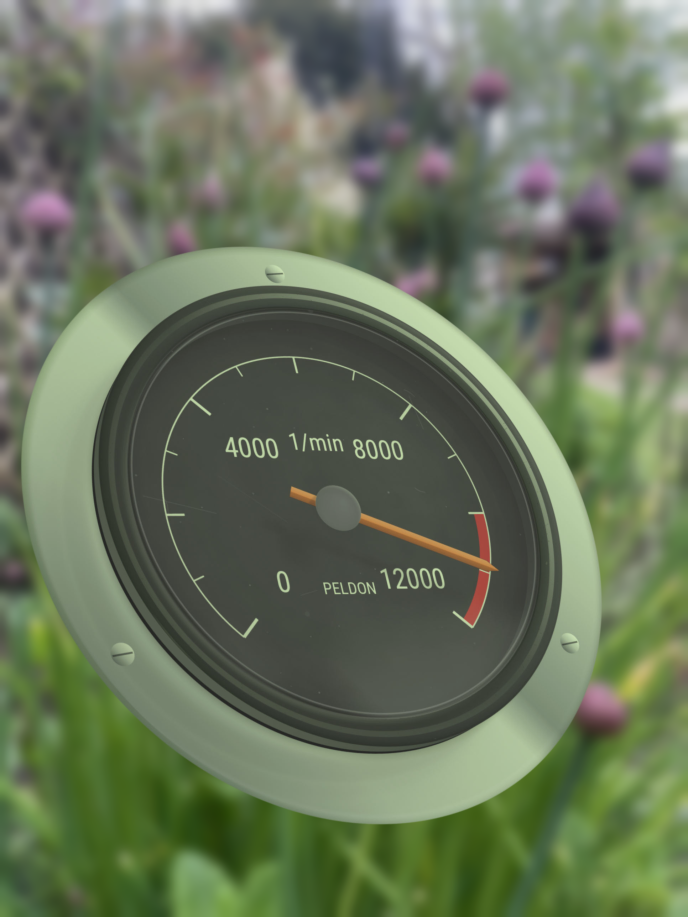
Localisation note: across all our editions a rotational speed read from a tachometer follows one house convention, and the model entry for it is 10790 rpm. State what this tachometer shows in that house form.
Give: 11000 rpm
